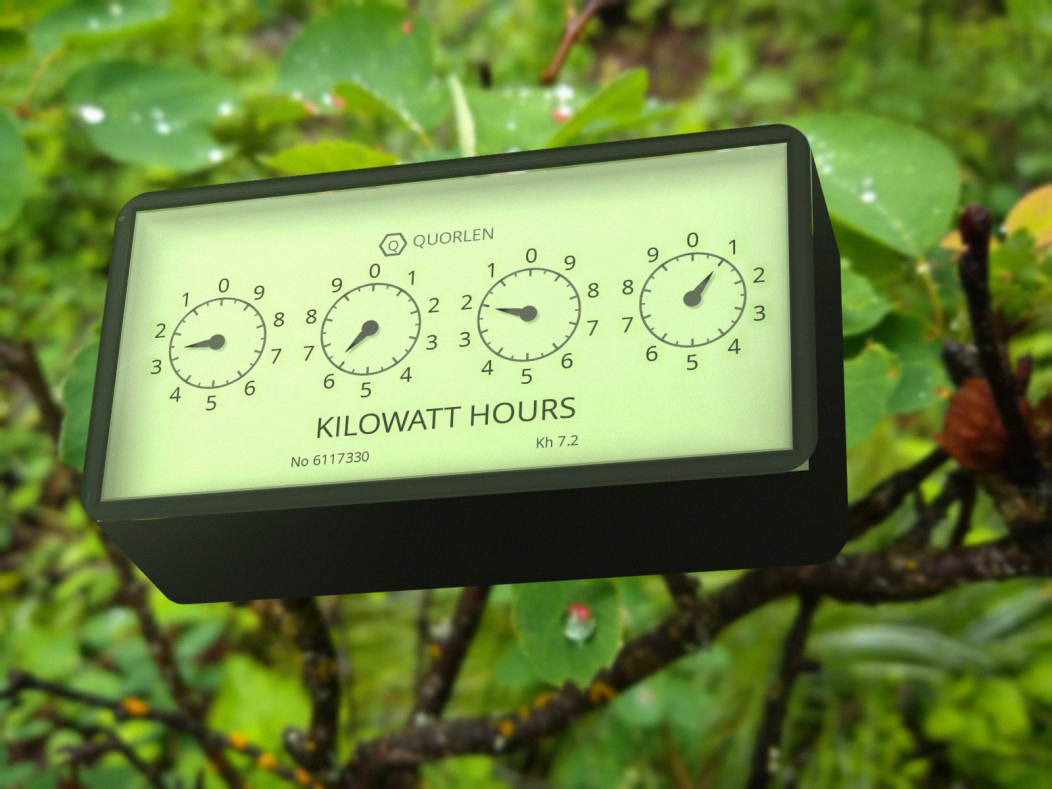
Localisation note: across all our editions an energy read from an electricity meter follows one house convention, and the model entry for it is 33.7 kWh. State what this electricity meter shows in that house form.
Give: 2621 kWh
